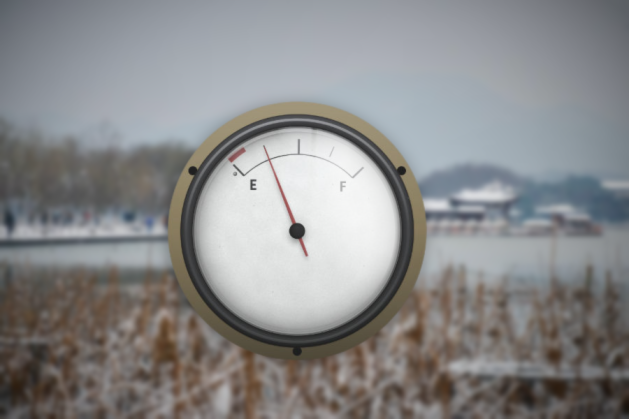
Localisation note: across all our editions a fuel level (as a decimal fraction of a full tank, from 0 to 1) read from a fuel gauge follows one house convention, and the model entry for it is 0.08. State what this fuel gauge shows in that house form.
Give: 0.25
